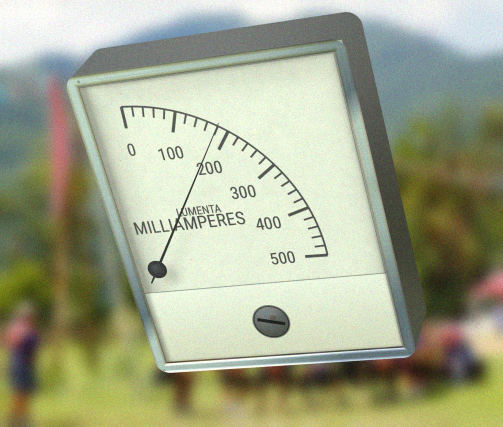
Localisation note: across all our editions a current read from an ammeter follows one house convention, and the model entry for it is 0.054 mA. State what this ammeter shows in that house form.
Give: 180 mA
